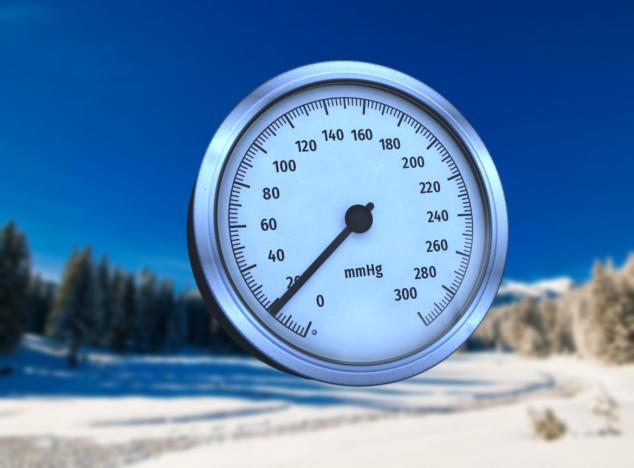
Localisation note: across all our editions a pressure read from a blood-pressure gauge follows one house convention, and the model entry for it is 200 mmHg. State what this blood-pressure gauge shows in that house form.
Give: 18 mmHg
